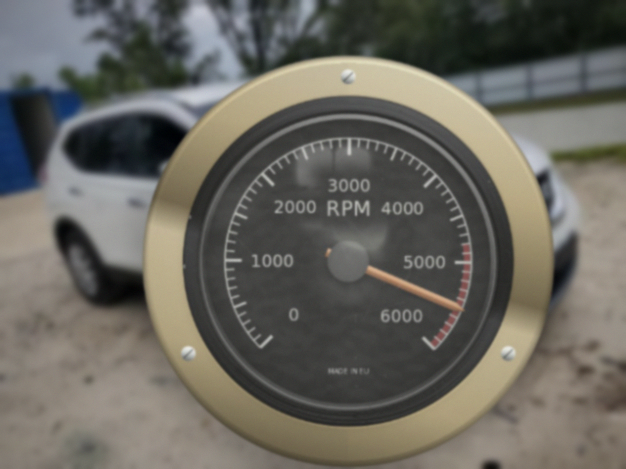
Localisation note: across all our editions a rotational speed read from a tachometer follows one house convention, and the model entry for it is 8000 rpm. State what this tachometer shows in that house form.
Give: 5500 rpm
